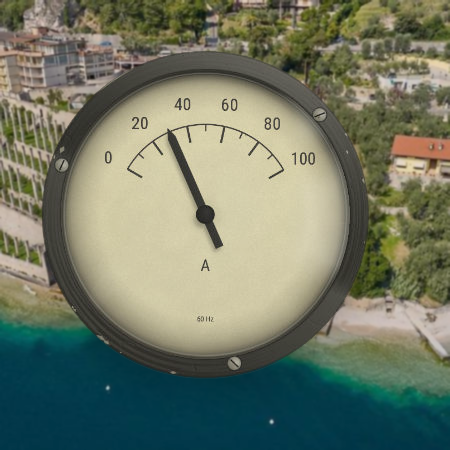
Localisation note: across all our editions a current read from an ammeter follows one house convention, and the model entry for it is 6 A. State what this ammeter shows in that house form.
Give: 30 A
